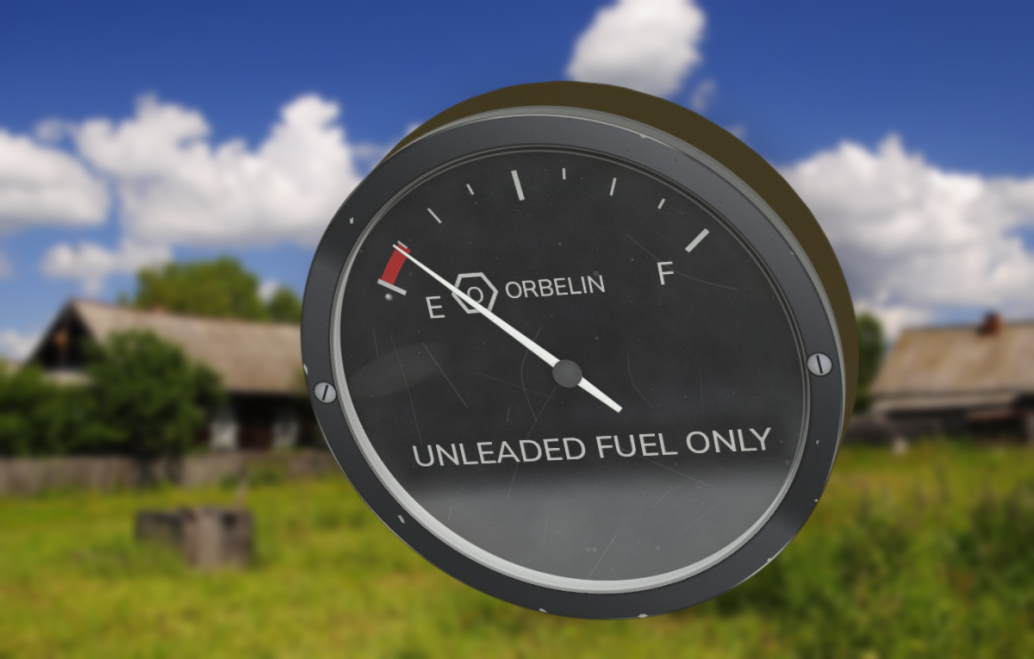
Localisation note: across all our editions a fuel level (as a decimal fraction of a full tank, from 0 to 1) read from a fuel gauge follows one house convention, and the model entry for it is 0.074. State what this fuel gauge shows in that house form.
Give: 0.125
